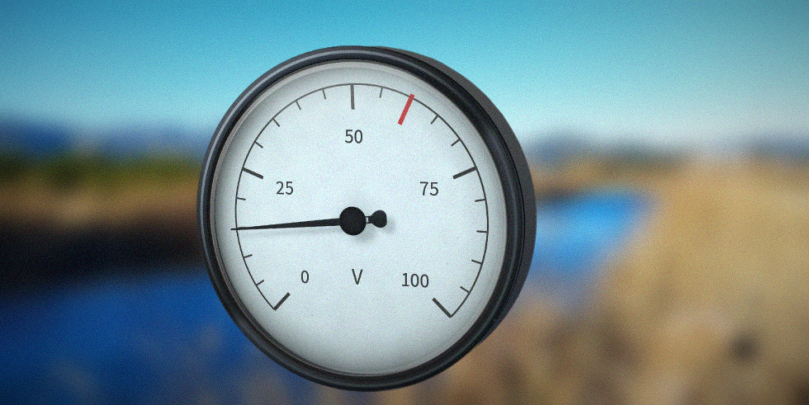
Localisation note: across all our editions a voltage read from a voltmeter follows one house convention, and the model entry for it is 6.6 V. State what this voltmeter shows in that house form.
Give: 15 V
